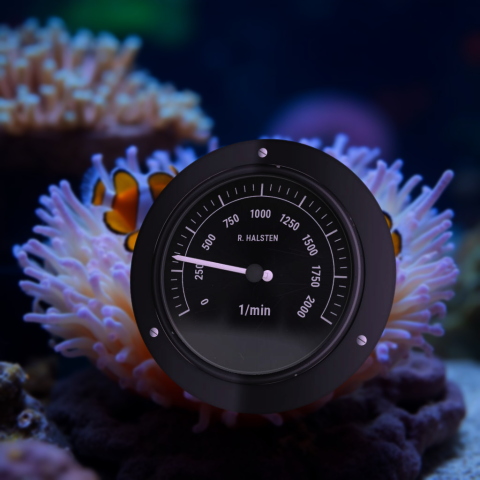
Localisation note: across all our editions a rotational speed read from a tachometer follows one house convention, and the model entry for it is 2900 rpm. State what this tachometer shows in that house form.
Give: 325 rpm
